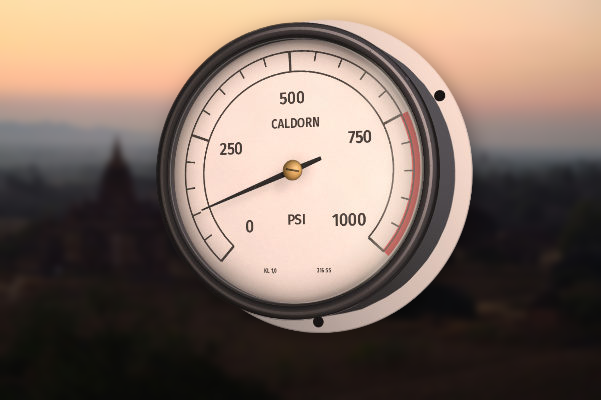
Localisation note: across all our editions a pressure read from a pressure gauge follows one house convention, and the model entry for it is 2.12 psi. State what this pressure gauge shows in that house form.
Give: 100 psi
